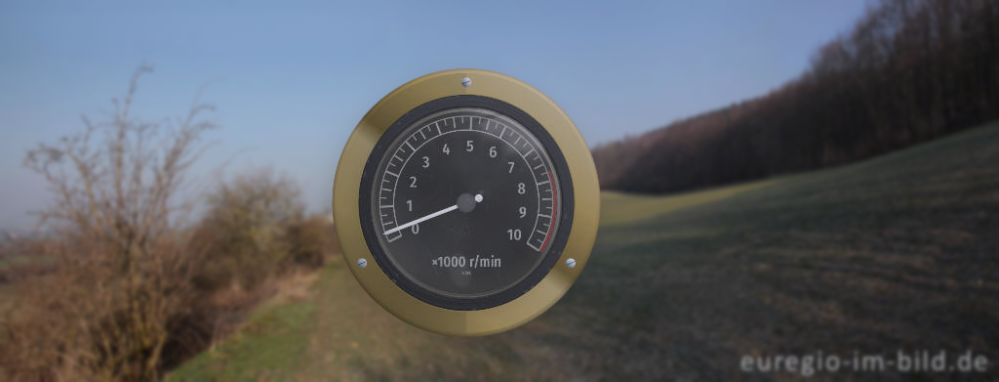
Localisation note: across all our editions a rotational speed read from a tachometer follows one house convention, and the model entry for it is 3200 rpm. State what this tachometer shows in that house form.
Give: 250 rpm
